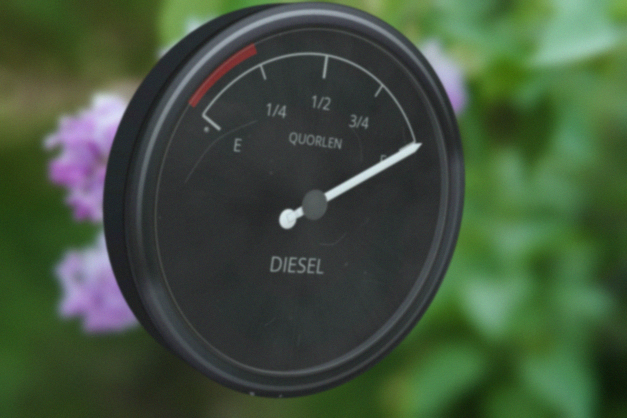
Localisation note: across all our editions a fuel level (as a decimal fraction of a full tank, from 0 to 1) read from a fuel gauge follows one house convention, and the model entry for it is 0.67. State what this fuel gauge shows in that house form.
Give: 1
